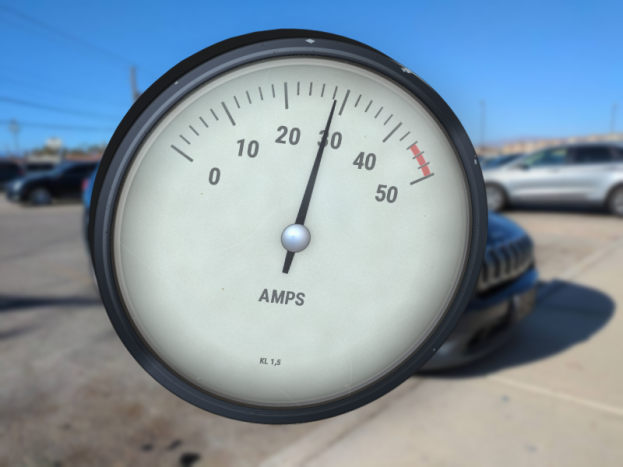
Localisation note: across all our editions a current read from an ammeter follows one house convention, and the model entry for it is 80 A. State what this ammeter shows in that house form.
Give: 28 A
